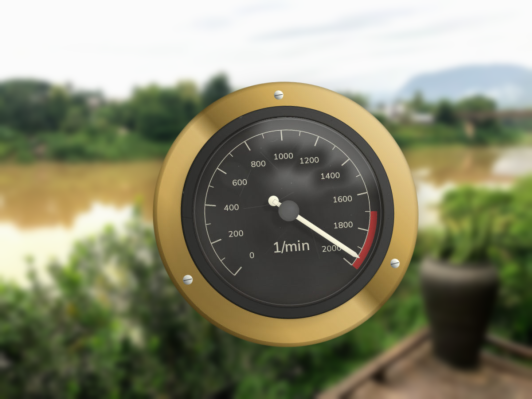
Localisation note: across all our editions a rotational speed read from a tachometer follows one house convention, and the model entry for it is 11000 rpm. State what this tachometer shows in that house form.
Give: 1950 rpm
